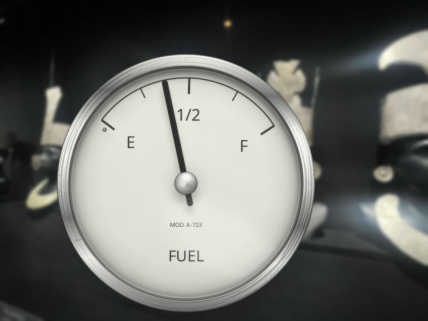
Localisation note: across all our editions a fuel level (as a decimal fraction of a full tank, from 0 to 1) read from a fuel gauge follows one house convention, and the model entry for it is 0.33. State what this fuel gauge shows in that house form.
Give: 0.375
